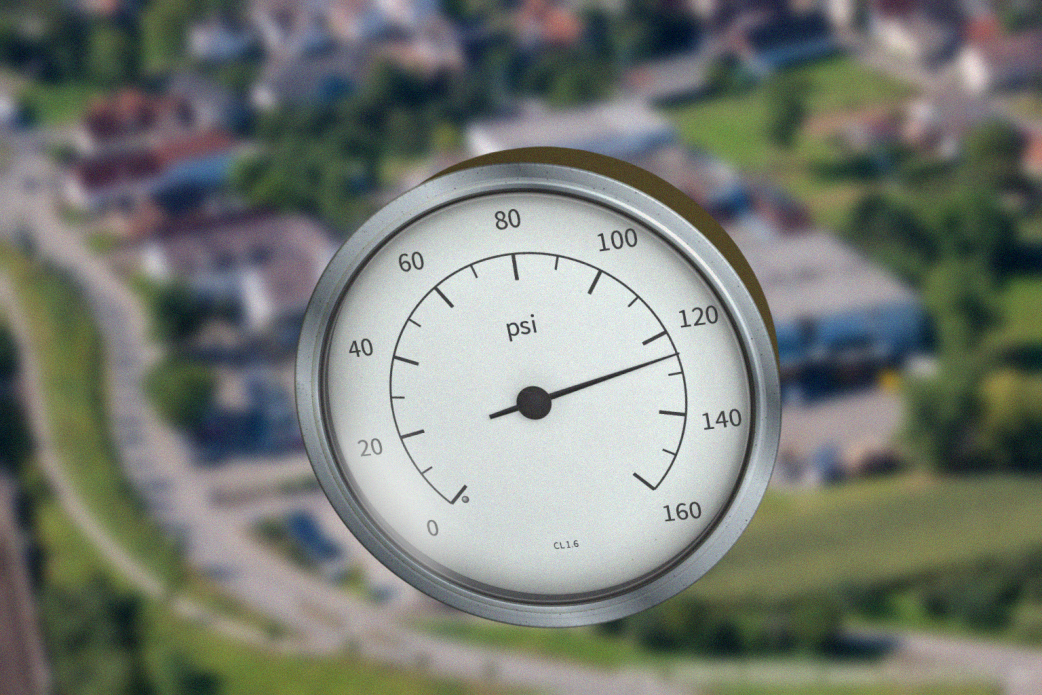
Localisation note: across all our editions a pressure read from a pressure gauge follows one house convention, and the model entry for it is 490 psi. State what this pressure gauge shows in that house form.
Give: 125 psi
